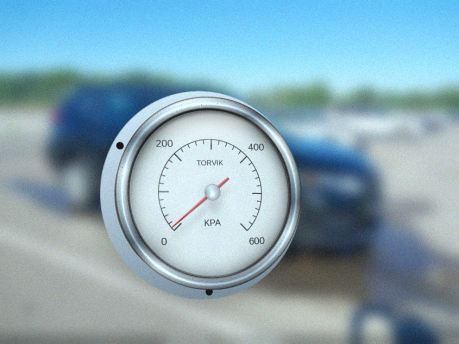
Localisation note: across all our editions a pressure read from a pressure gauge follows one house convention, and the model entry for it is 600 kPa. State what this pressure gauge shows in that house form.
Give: 10 kPa
